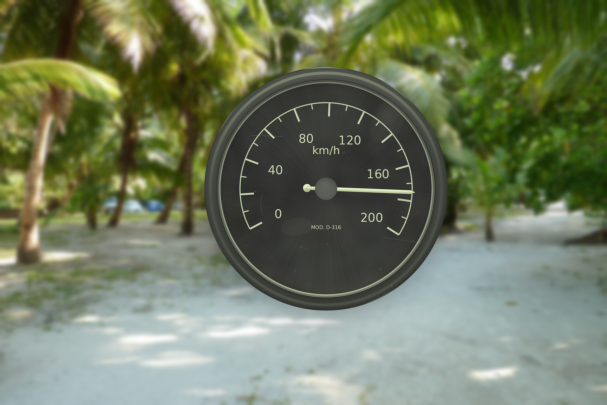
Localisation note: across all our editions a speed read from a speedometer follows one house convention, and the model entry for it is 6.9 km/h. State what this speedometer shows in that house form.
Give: 175 km/h
